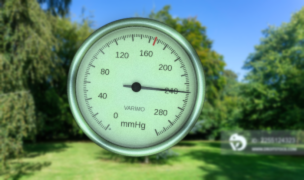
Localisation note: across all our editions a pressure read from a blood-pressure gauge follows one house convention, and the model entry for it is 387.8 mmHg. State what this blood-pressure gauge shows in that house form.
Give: 240 mmHg
